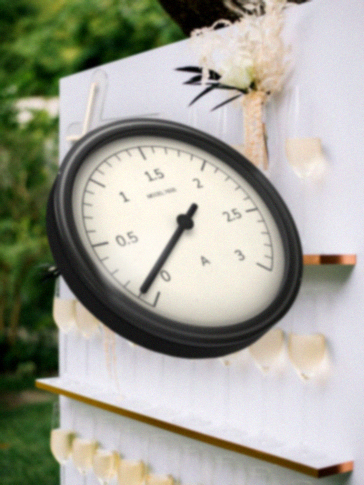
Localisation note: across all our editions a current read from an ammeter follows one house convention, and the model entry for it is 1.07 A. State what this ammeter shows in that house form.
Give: 0.1 A
